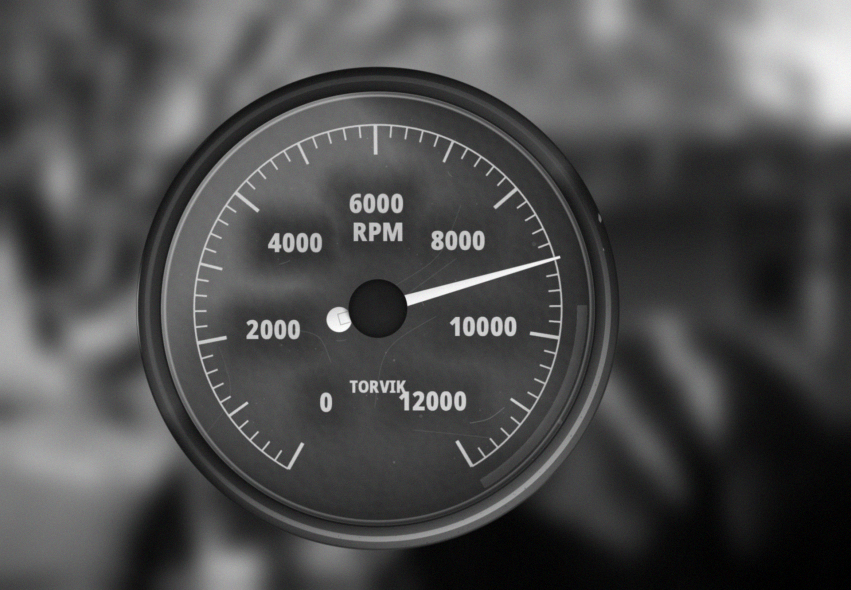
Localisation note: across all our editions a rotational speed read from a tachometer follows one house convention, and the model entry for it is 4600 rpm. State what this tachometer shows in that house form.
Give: 9000 rpm
